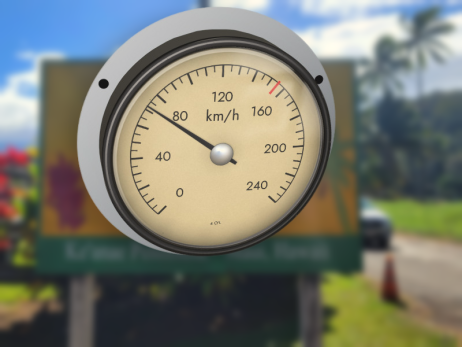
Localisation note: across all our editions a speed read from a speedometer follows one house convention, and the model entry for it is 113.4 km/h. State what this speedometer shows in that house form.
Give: 72.5 km/h
